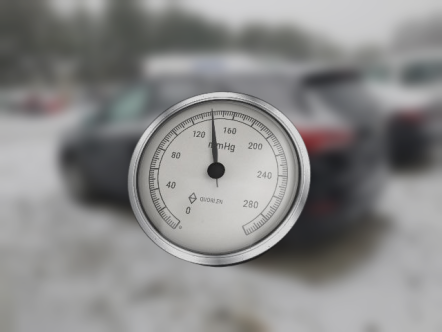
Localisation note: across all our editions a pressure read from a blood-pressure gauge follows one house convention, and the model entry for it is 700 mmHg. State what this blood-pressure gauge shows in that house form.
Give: 140 mmHg
